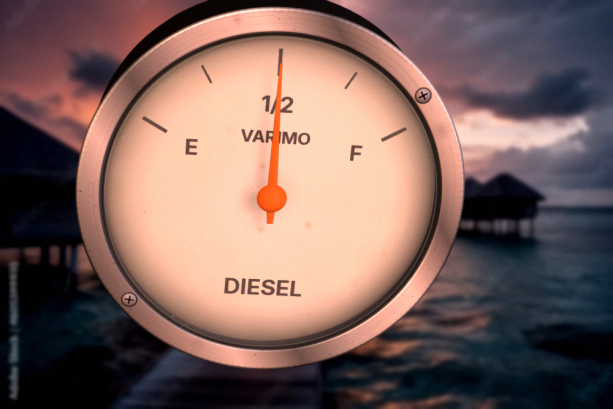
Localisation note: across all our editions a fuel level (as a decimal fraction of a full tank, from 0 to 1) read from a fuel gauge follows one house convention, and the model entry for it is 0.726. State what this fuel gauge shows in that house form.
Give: 0.5
